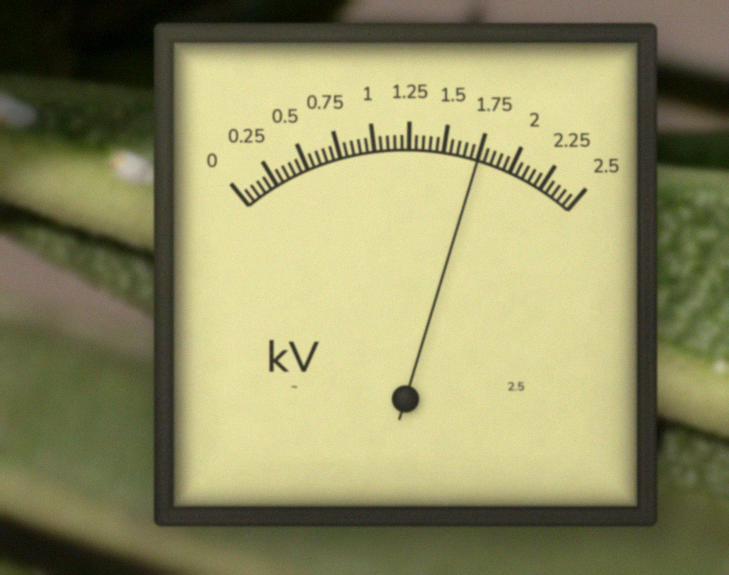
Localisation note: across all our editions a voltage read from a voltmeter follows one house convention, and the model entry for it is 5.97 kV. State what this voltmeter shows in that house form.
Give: 1.75 kV
